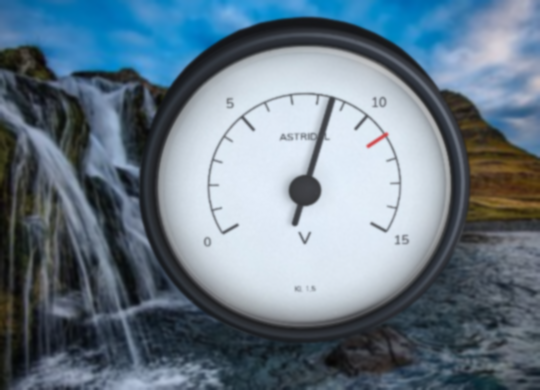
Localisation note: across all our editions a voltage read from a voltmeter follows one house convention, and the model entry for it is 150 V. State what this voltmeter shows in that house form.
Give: 8.5 V
